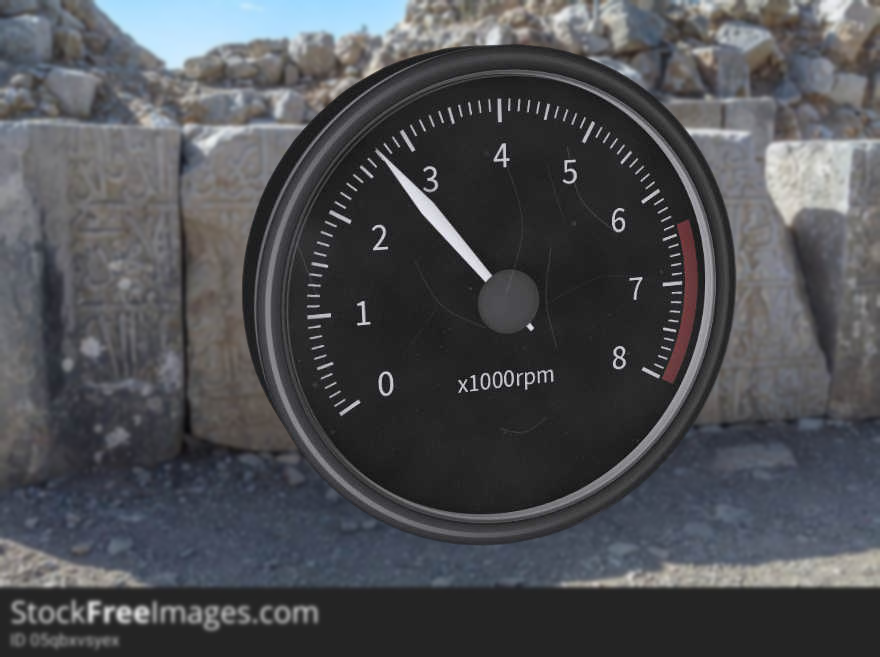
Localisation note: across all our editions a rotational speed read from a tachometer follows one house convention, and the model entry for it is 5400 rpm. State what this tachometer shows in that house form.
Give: 2700 rpm
